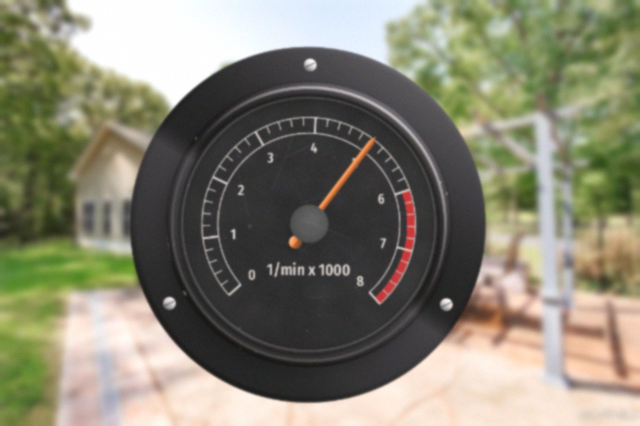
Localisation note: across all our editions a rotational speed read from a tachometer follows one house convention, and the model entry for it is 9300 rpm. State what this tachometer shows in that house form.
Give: 5000 rpm
